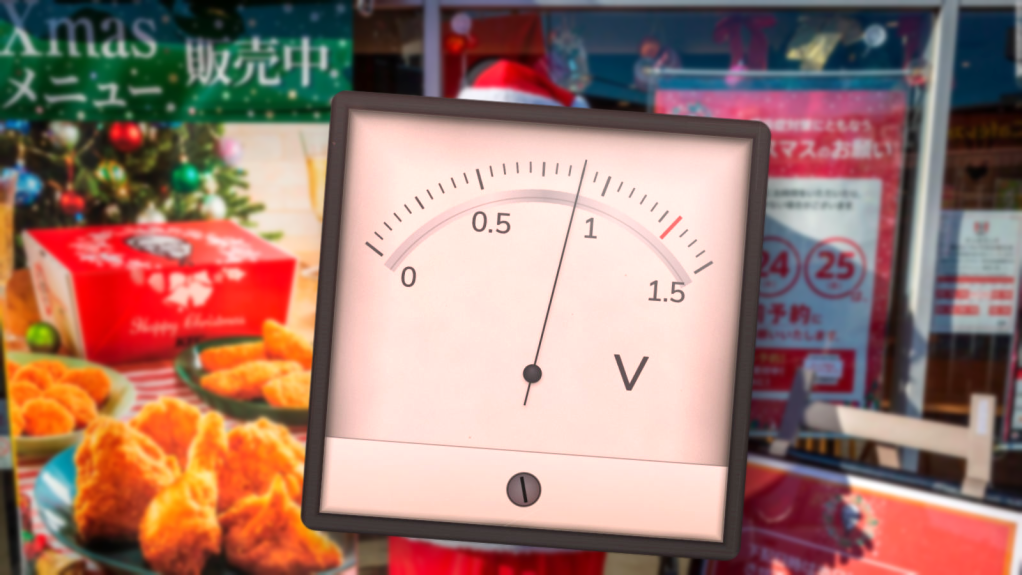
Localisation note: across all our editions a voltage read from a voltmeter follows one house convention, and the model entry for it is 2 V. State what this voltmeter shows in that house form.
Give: 0.9 V
